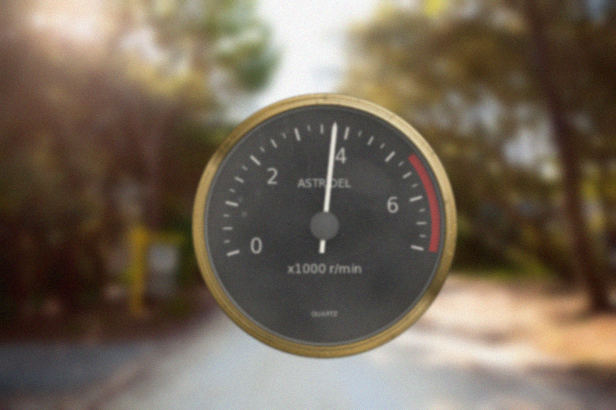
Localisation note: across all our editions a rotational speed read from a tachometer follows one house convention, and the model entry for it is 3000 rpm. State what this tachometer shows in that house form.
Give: 3750 rpm
